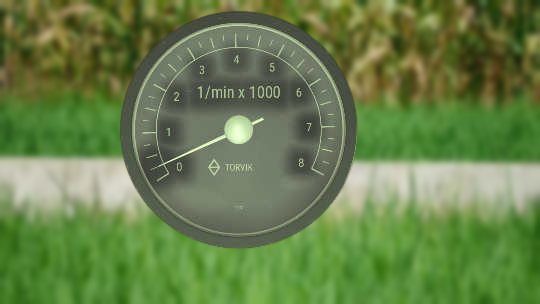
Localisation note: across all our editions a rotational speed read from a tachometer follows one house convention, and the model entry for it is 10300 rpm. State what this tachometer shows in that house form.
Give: 250 rpm
